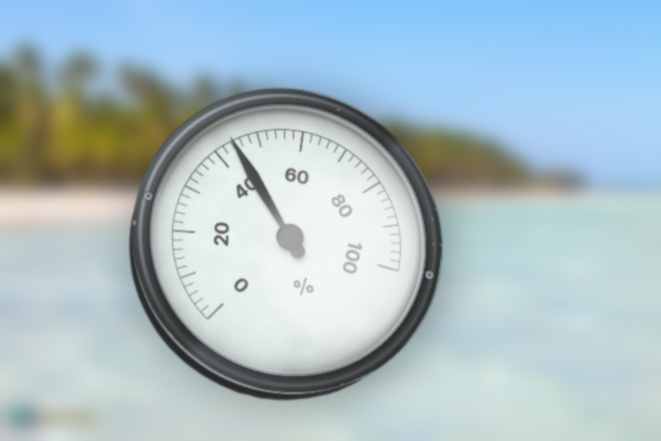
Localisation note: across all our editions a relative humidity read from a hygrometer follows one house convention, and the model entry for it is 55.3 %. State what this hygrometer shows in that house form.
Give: 44 %
